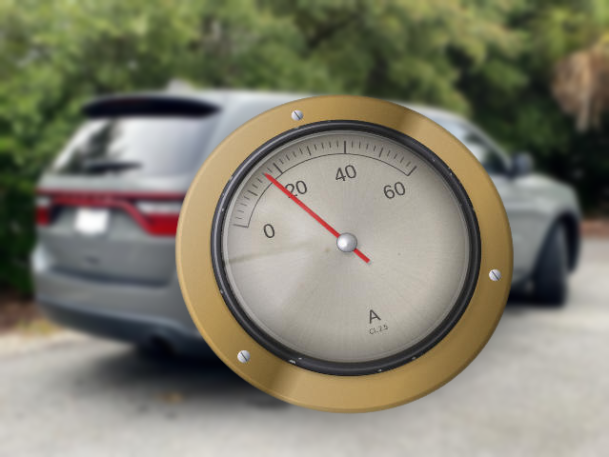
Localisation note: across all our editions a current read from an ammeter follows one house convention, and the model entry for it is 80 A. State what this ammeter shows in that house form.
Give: 16 A
